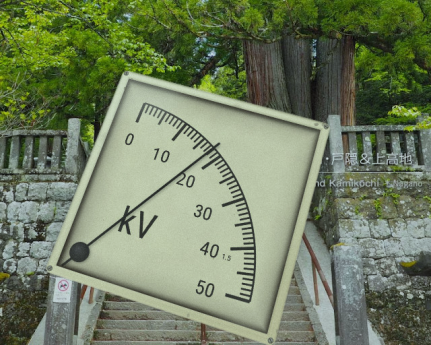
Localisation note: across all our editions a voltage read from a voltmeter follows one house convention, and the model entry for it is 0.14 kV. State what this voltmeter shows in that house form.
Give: 18 kV
